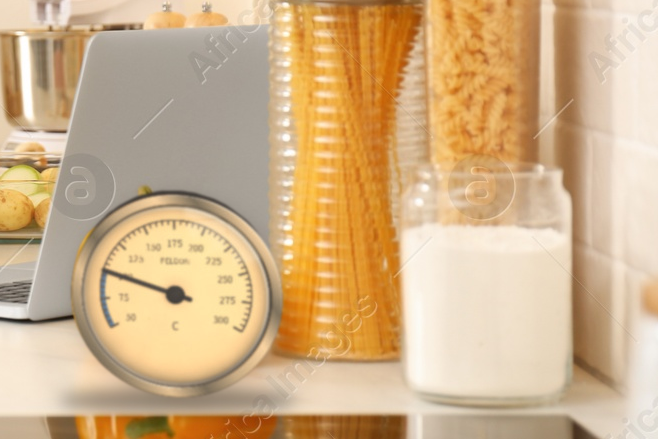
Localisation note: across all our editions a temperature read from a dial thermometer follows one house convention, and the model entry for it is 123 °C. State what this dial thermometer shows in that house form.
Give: 100 °C
